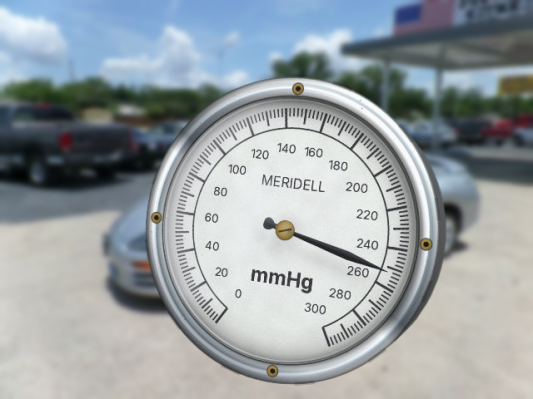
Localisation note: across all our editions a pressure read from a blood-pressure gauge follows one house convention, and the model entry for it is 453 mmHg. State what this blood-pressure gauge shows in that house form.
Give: 252 mmHg
